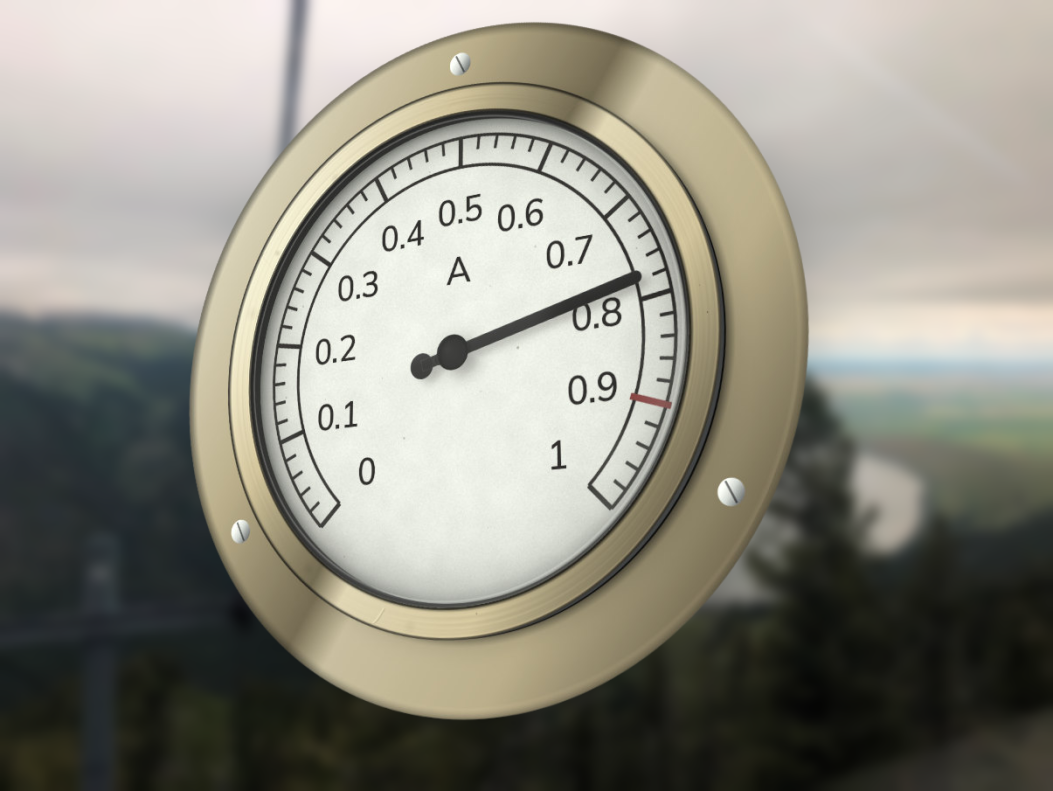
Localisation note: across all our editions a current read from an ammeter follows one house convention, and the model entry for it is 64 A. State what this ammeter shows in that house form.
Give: 0.78 A
